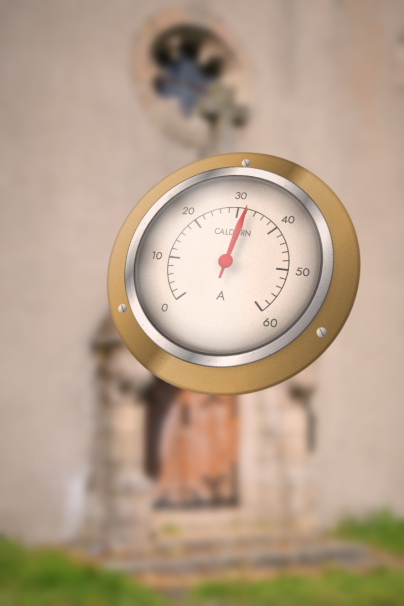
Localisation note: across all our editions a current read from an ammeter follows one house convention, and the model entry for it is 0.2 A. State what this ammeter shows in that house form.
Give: 32 A
